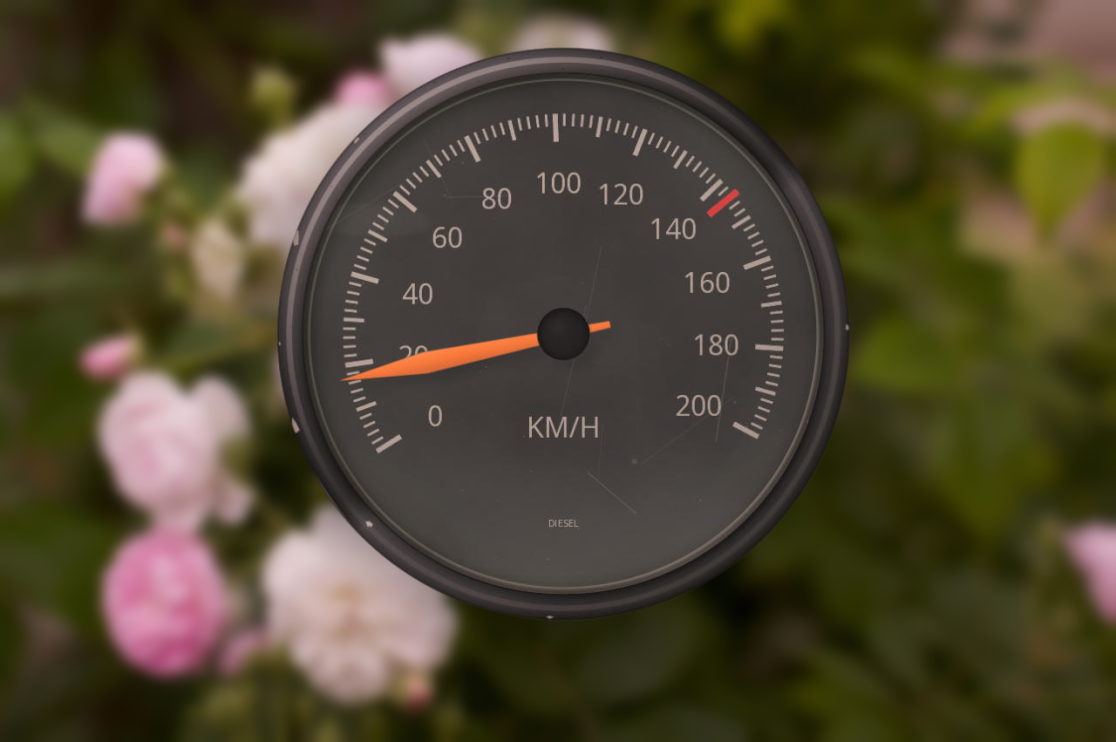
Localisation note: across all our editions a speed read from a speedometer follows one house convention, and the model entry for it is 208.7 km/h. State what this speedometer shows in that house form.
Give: 17 km/h
